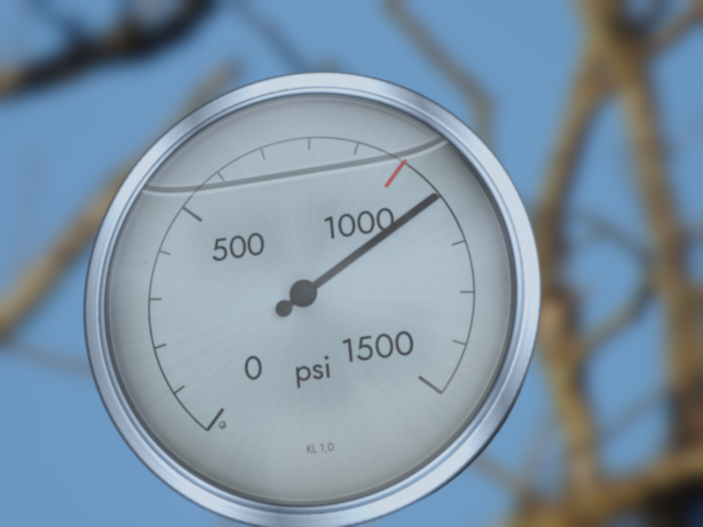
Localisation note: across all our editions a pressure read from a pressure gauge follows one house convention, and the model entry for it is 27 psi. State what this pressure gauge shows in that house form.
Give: 1100 psi
